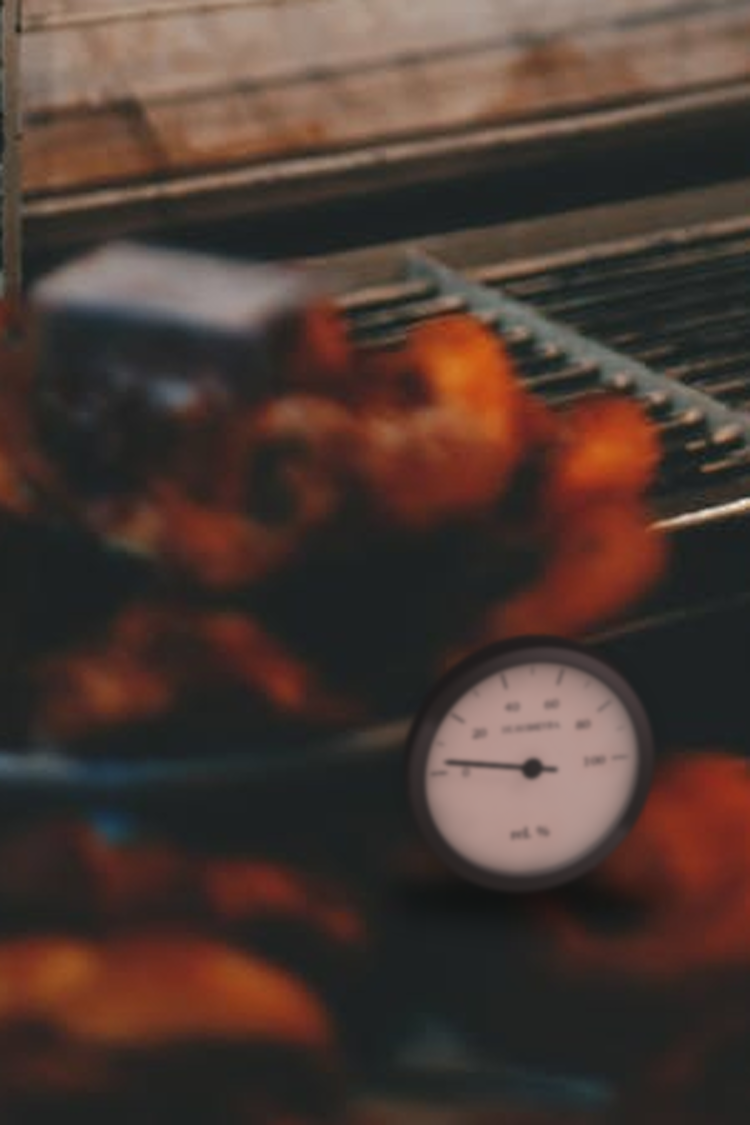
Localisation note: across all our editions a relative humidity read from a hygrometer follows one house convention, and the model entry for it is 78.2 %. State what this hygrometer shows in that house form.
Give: 5 %
